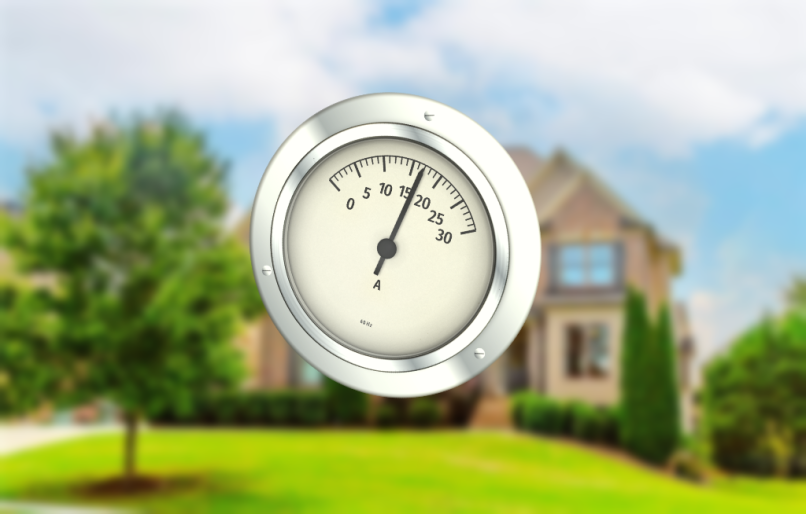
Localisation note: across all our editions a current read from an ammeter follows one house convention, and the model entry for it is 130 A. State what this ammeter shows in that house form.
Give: 17 A
